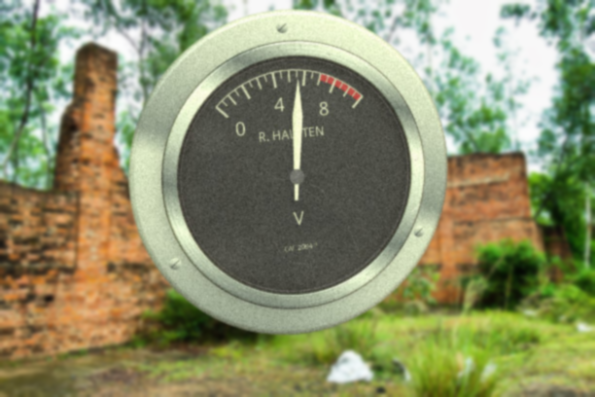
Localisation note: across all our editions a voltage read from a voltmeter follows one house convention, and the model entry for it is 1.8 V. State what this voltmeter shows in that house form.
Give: 5.5 V
